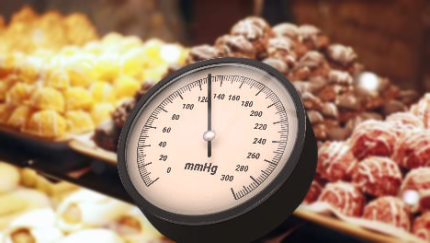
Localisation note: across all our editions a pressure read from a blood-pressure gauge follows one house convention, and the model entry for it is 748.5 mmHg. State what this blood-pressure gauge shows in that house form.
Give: 130 mmHg
